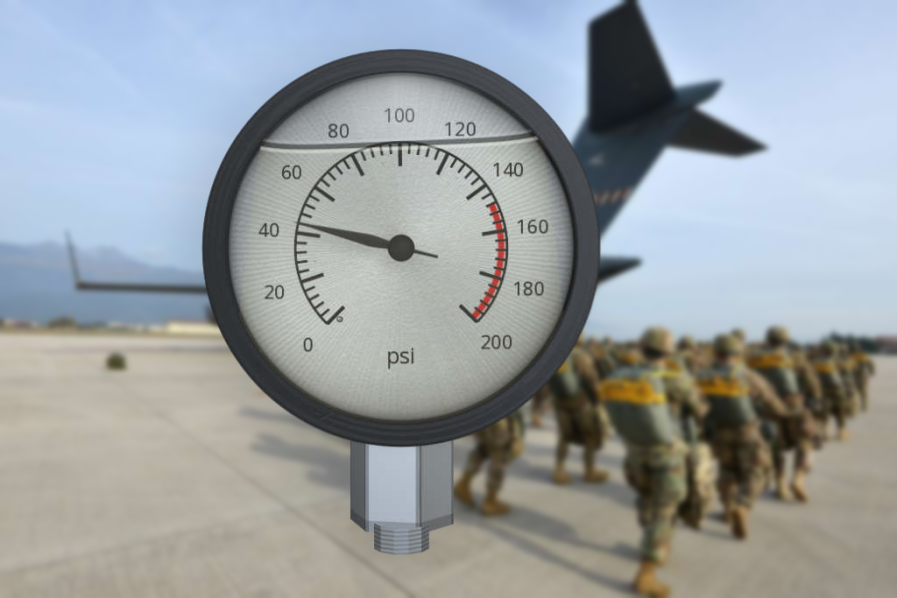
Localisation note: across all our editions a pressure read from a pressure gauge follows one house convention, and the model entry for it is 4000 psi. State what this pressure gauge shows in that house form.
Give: 44 psi
